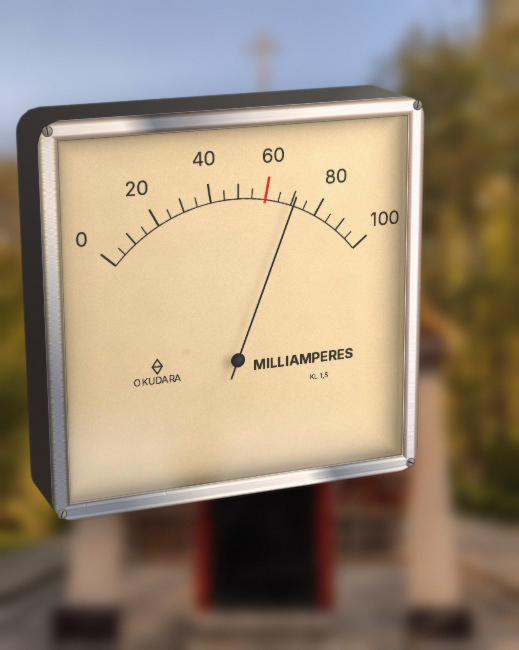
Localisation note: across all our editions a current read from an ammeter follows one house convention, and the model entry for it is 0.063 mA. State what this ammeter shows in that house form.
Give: 70 mA
